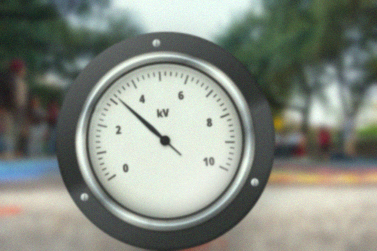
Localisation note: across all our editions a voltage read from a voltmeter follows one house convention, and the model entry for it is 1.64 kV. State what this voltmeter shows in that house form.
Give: 3.2 kV
